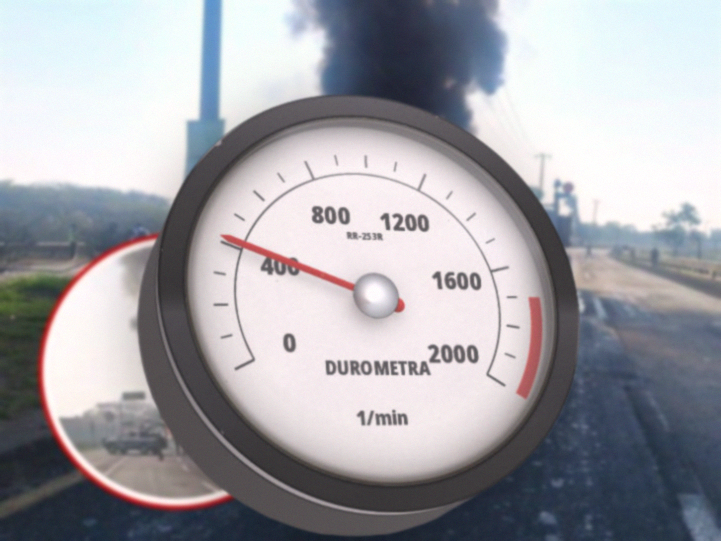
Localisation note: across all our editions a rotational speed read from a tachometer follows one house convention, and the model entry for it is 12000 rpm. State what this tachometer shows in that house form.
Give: 400 rpm
